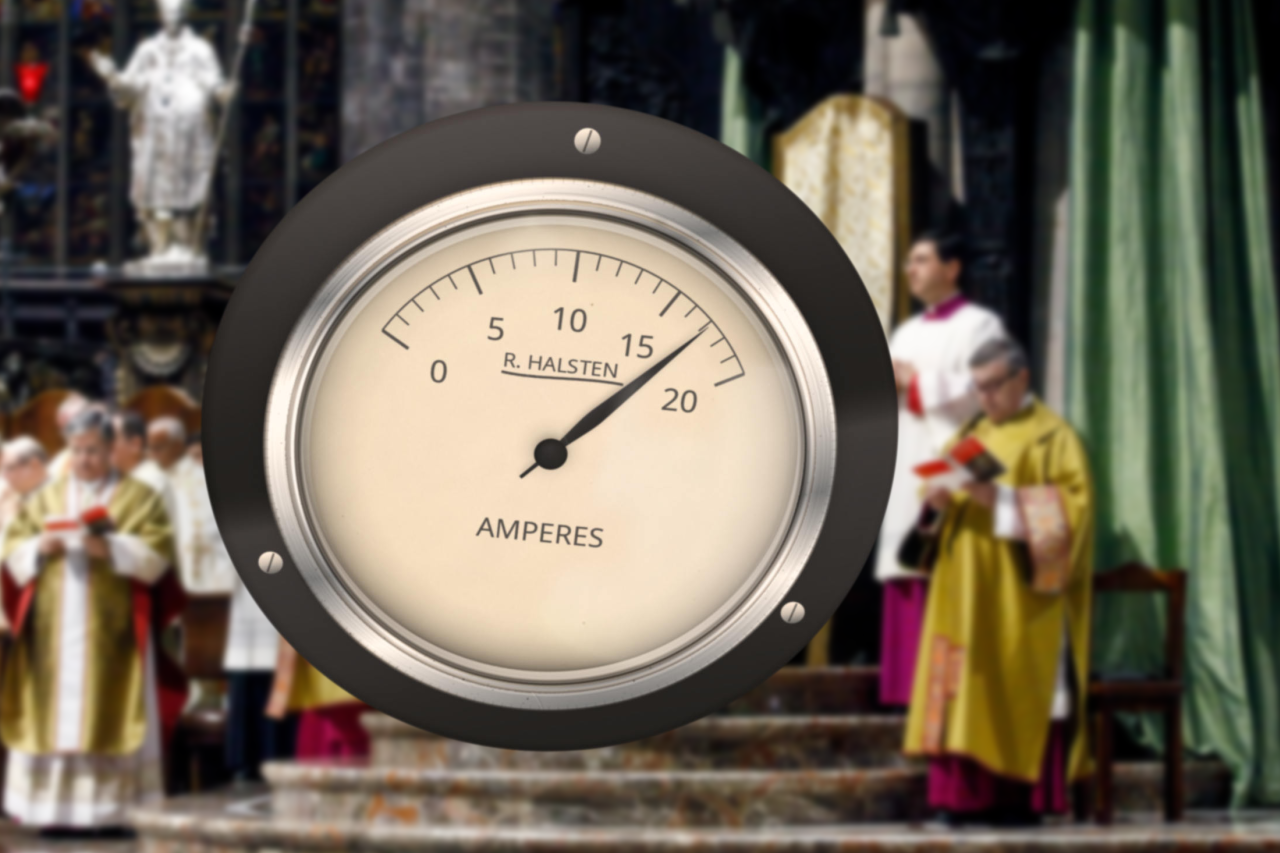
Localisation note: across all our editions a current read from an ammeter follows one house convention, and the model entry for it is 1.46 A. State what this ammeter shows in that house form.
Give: 17 A
